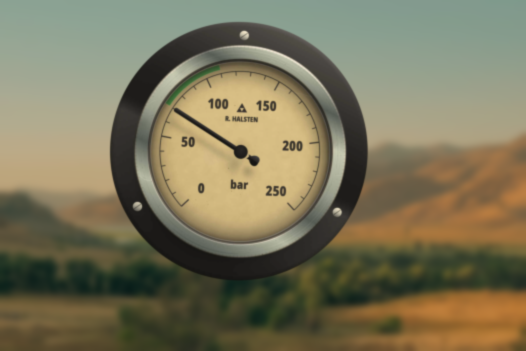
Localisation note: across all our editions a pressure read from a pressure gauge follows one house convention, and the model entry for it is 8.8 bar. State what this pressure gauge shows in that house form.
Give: 70 bar
